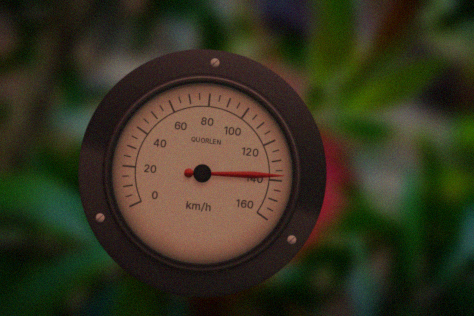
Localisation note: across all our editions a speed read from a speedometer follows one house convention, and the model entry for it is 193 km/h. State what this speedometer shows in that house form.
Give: 137.5 km/h
